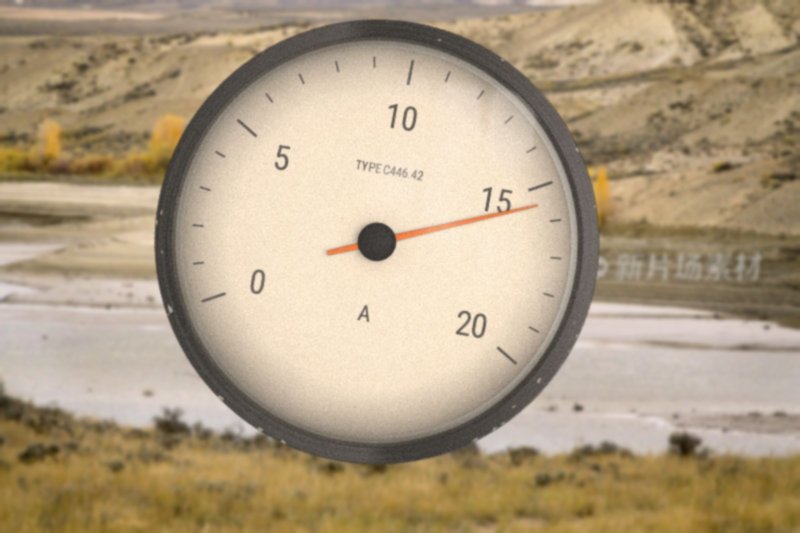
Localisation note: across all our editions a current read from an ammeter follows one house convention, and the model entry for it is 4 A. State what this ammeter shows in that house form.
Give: 15.5 A
